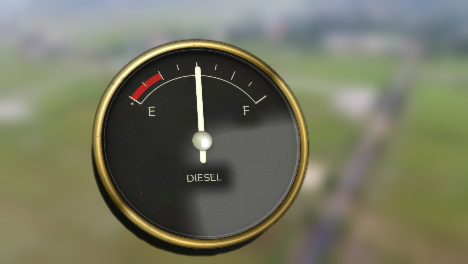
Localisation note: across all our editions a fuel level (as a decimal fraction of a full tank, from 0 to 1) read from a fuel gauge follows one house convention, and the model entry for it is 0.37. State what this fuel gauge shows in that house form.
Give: 0.5
